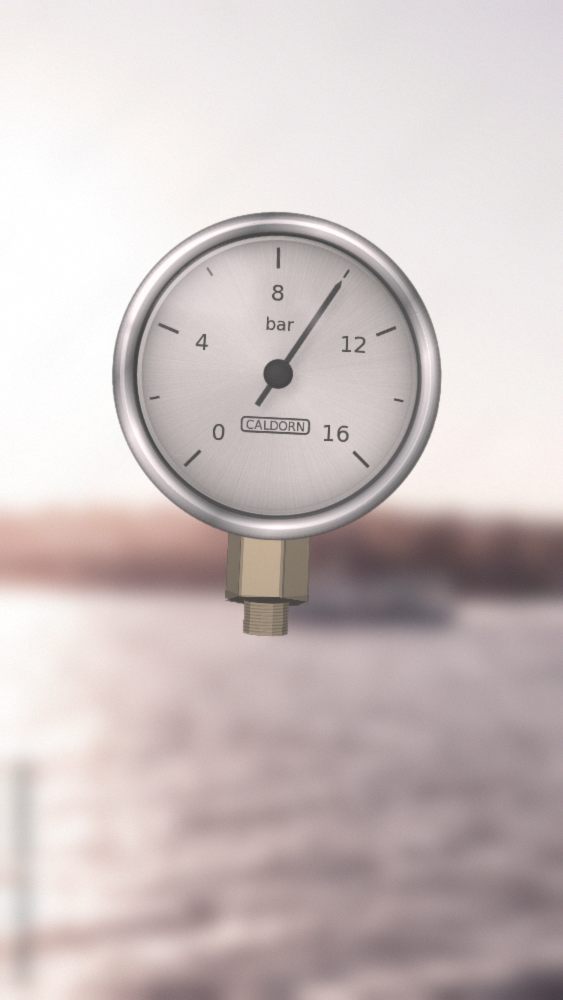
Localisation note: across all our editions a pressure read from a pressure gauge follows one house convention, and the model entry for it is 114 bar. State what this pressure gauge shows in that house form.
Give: 10 bar
